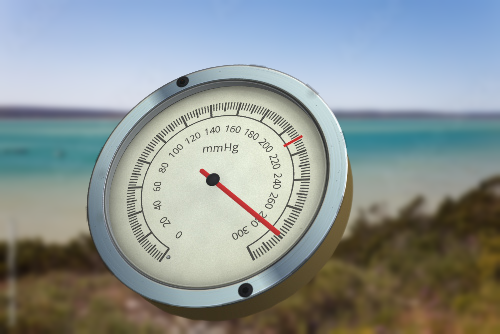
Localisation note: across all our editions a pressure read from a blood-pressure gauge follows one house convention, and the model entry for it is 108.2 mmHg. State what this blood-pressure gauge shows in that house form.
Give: 280 mmHg
